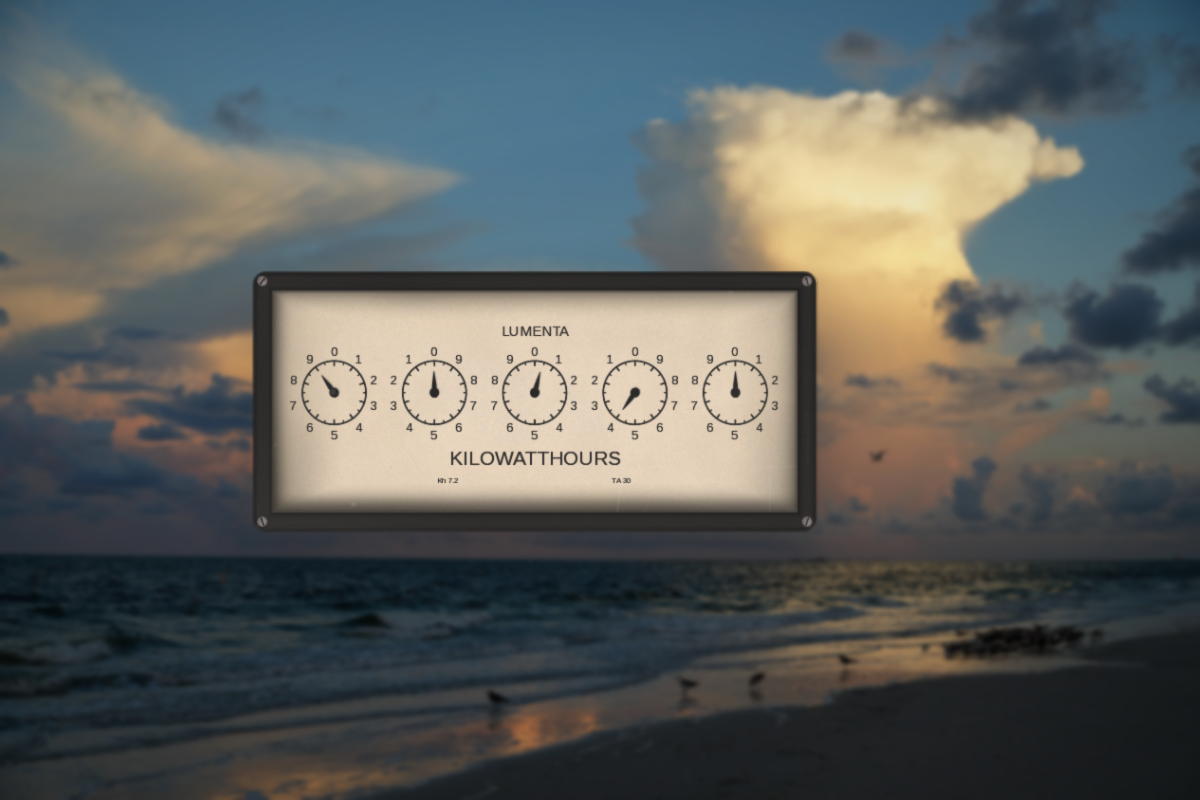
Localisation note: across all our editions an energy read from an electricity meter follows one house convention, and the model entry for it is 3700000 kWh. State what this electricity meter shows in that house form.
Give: 90040 kWh
